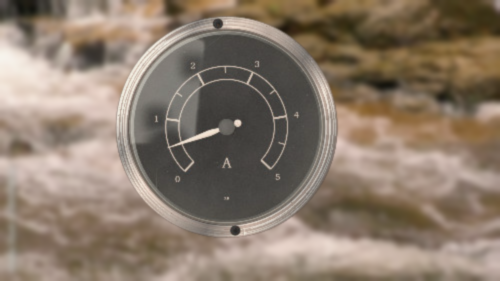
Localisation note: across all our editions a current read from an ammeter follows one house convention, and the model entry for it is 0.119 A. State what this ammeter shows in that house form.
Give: 0.5 A
